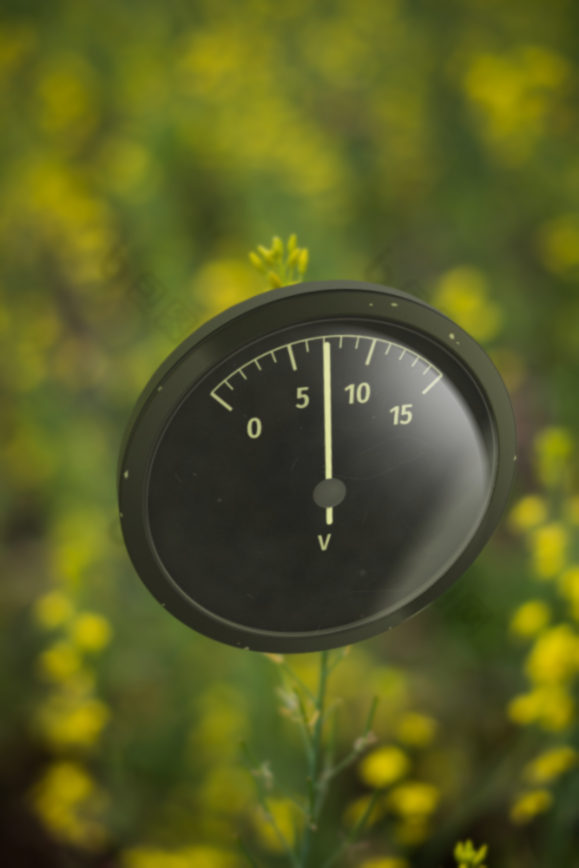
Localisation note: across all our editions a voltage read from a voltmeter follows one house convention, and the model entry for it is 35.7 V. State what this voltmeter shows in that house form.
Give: 7 V
